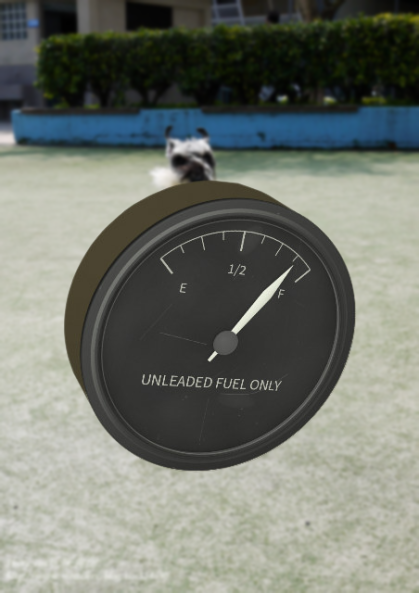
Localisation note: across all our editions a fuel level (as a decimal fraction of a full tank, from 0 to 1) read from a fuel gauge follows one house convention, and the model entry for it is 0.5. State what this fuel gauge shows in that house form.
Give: 0.875
